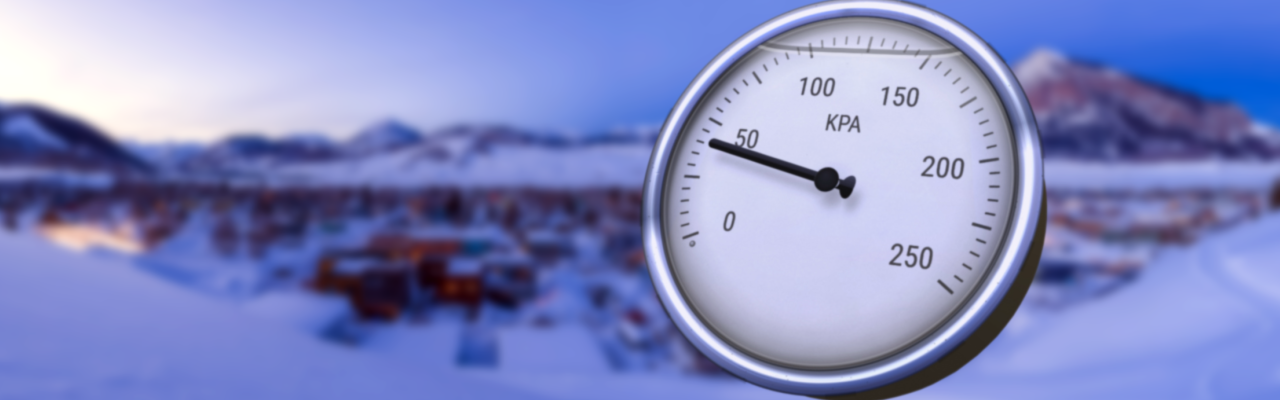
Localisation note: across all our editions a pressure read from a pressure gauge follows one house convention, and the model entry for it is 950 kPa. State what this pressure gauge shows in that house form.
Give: 40 kPa
